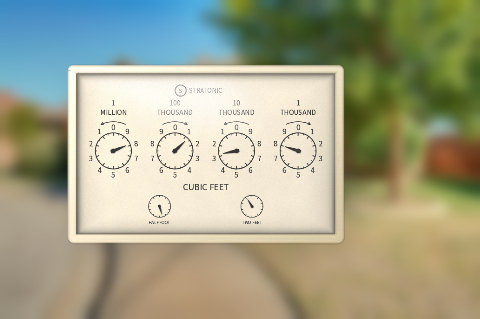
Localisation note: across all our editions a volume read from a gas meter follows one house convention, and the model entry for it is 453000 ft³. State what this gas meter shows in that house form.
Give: 812800 ft³
